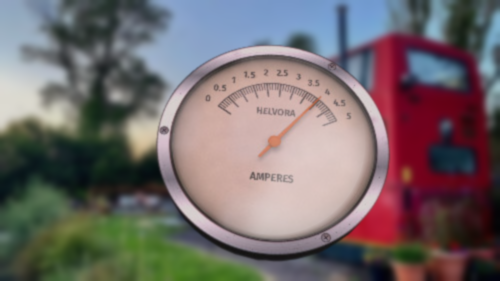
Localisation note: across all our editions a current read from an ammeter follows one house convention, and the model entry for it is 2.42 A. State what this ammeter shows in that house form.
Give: 4 A
